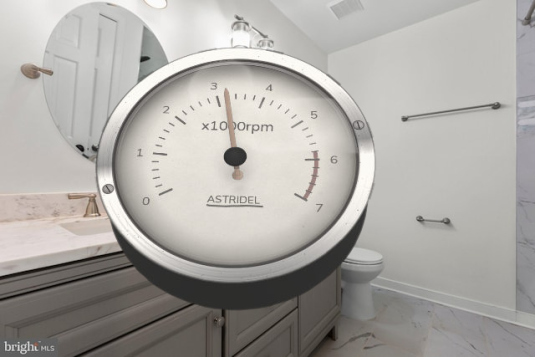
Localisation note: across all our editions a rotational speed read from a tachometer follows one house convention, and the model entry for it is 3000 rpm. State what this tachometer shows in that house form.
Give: 3200 rpm
